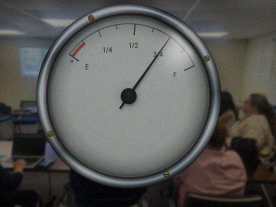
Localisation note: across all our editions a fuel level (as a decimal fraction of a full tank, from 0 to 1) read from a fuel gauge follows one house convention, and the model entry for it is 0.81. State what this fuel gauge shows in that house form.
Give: 0.75
